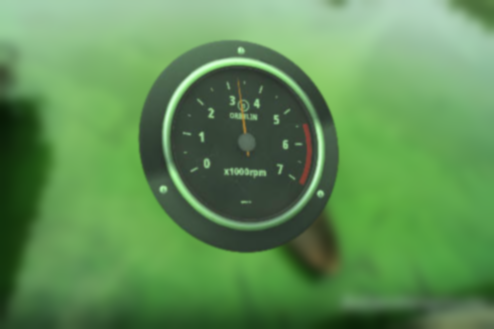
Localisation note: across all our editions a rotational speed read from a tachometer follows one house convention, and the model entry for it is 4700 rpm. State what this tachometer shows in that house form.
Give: 3250 rpm
